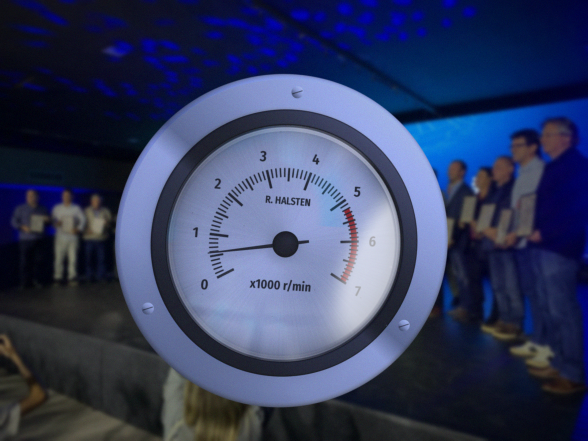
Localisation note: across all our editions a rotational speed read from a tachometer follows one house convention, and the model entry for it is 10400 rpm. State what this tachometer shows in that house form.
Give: 600 rpm
